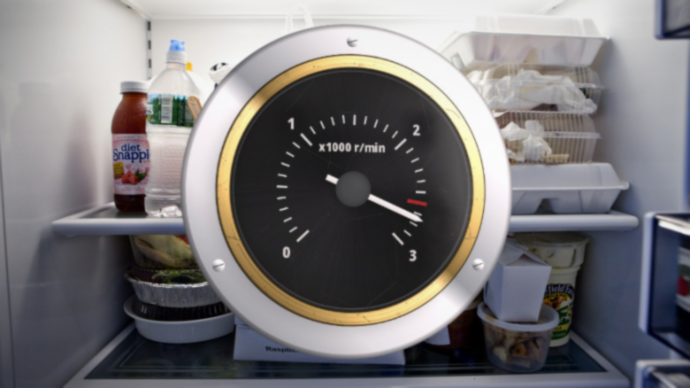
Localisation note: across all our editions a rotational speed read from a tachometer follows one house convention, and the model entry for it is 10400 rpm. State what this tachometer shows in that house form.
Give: 2750 rpm
